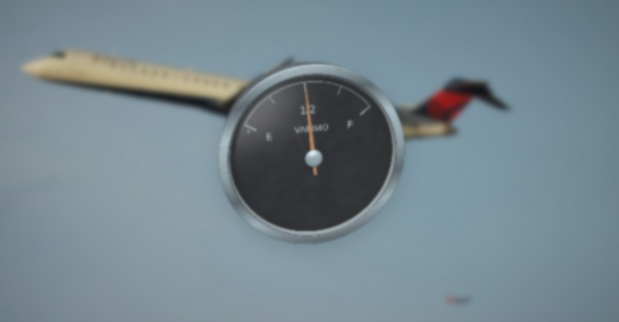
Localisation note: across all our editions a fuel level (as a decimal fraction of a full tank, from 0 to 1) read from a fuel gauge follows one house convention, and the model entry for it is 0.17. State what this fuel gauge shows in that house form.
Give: 0.5
